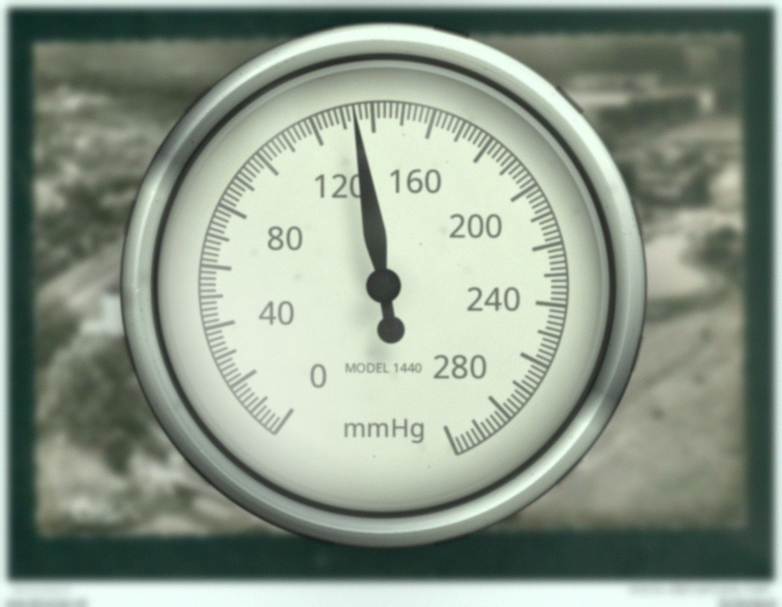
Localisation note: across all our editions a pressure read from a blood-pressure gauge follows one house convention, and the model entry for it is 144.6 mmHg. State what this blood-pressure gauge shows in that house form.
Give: 134 mmHg
